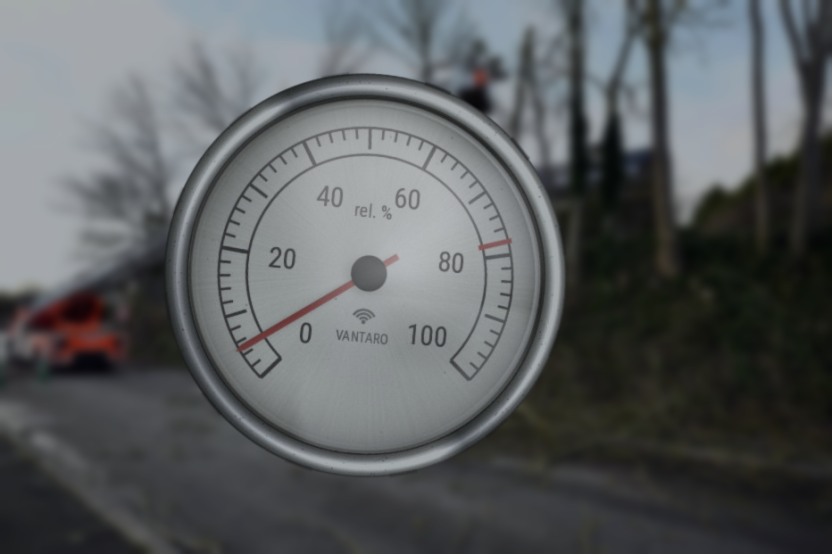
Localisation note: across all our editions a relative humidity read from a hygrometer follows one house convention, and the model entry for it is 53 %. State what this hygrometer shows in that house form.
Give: 5 %
